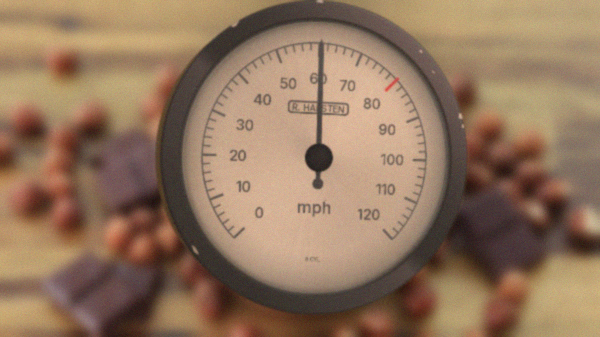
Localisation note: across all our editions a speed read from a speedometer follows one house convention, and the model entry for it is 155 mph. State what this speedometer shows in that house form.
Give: 60 mph
